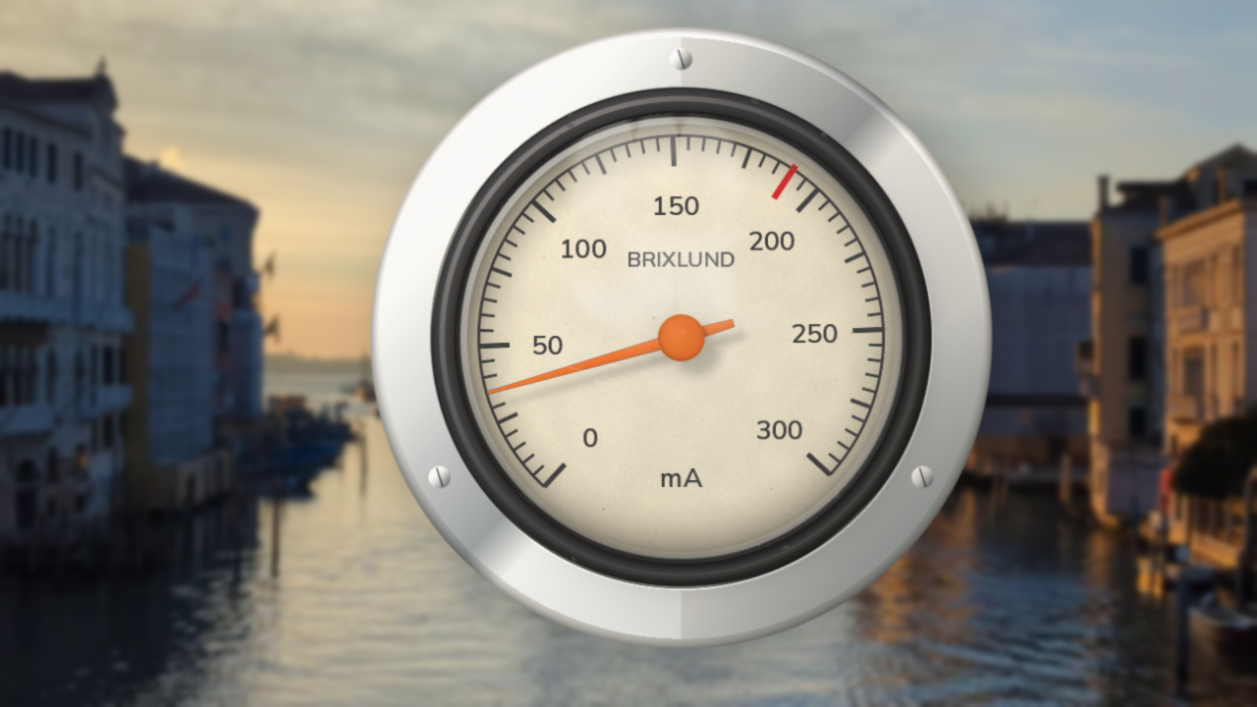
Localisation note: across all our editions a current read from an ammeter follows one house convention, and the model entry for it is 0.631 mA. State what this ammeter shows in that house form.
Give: 35 mA
